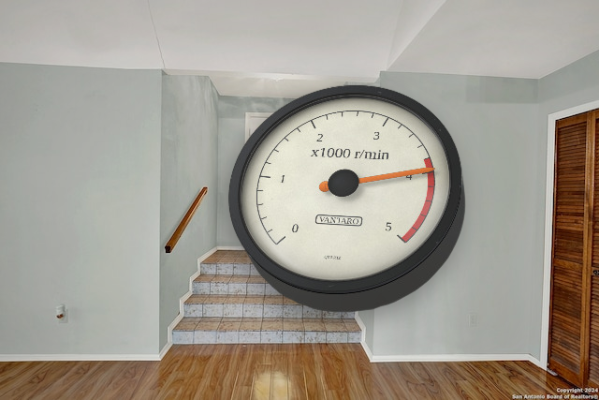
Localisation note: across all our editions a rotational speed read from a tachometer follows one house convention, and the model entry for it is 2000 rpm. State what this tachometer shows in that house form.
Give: 4000 rpm
